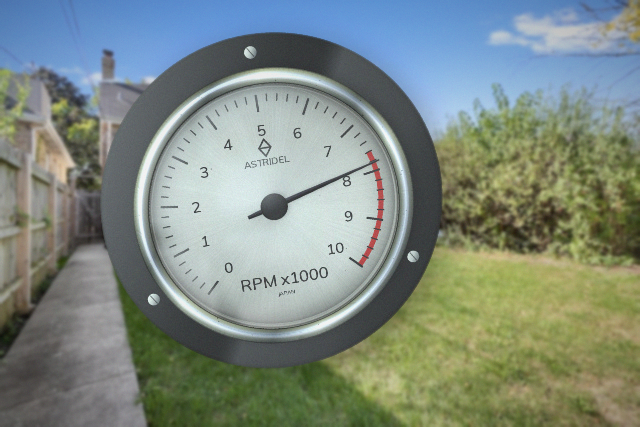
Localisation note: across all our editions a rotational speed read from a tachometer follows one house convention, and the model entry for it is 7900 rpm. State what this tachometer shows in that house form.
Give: 7800 rpm
